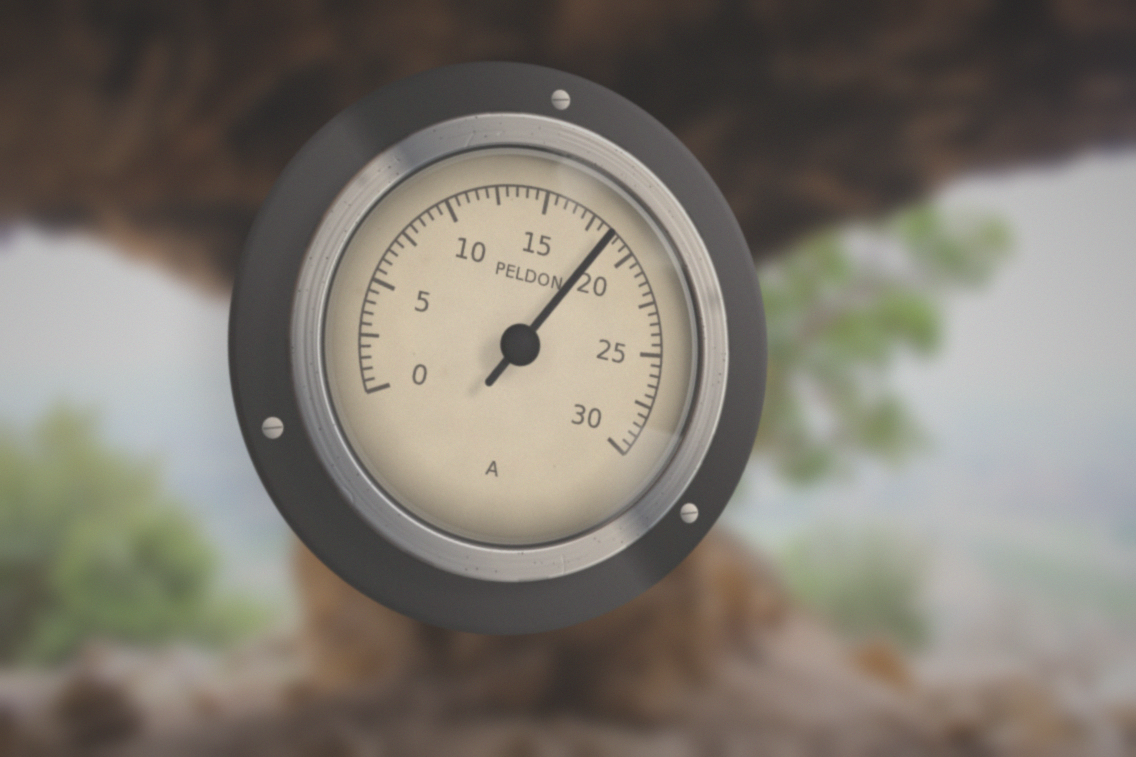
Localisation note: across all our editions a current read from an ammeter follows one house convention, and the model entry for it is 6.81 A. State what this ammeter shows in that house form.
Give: 18.5 A
